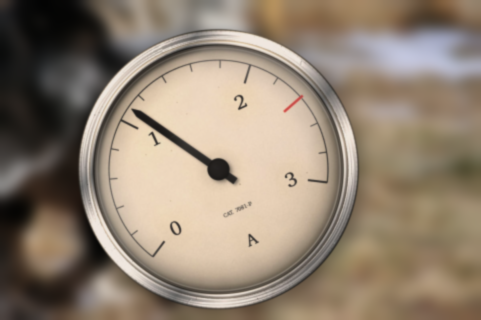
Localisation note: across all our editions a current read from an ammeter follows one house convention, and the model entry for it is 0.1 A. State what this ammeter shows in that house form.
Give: 1.1 A
